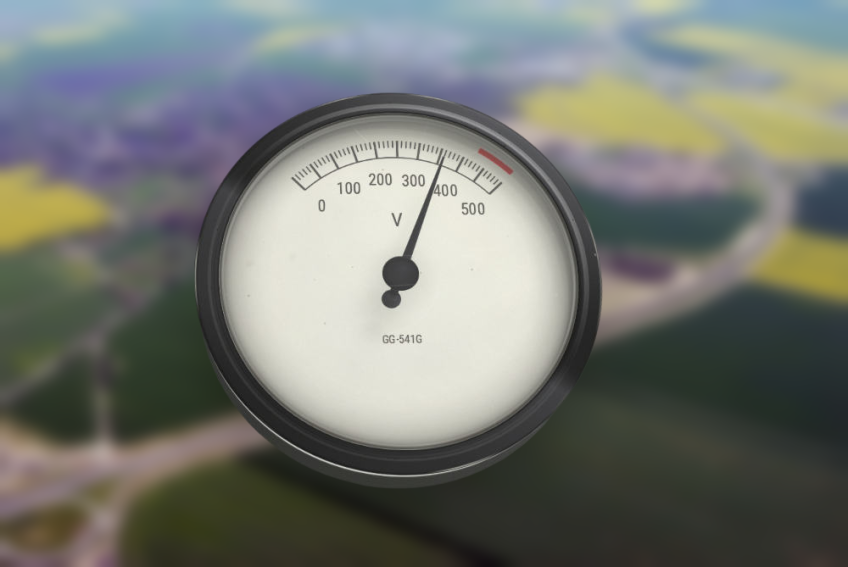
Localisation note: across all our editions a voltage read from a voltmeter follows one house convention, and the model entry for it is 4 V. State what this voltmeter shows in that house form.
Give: 360 V
